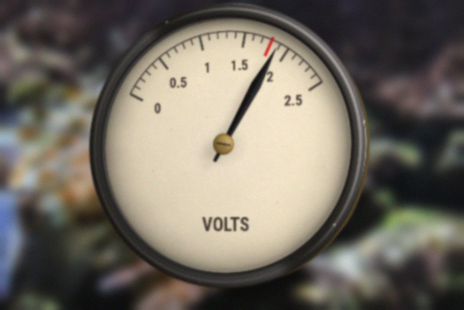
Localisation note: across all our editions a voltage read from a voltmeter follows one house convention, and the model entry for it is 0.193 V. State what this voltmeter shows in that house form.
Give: 1.9 V
